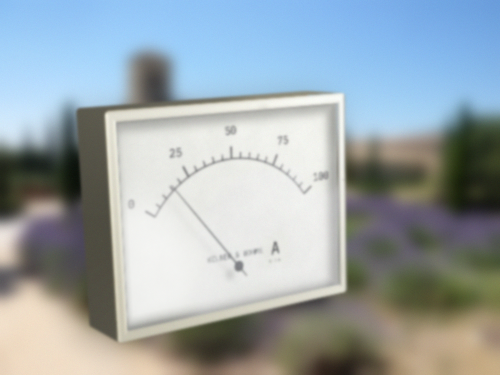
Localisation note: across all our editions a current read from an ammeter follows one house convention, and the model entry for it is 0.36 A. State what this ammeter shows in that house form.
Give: 15 A
